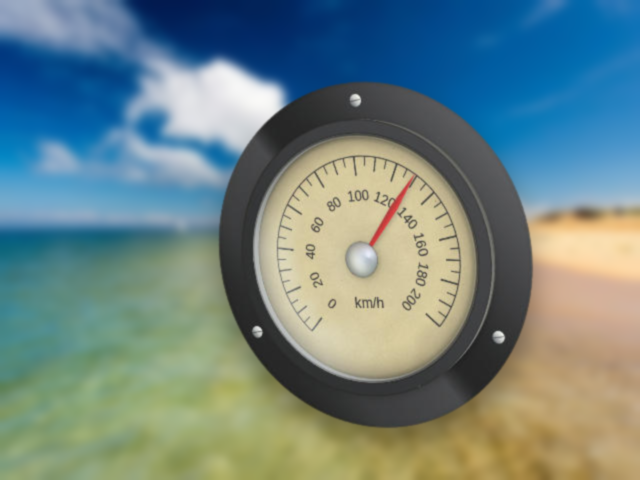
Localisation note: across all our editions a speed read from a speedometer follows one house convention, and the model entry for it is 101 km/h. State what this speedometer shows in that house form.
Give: 130 km/h
